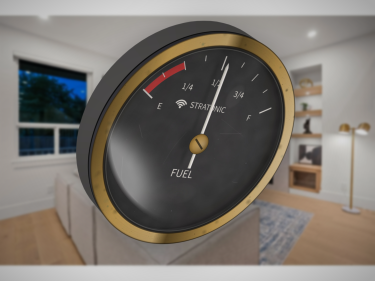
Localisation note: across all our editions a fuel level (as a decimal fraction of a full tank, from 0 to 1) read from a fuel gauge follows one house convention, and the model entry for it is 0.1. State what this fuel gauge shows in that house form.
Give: 0.5
